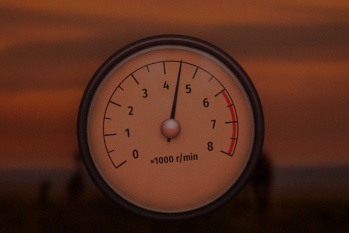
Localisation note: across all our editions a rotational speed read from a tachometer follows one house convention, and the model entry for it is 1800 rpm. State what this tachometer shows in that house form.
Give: 4500 rpm
